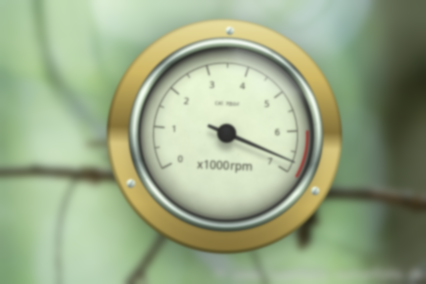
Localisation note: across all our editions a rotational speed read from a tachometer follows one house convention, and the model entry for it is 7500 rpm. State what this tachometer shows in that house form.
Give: 6750 rpm
